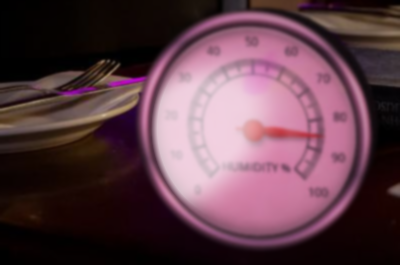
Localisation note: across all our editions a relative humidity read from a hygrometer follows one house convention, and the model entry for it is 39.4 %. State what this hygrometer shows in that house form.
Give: 85 %
